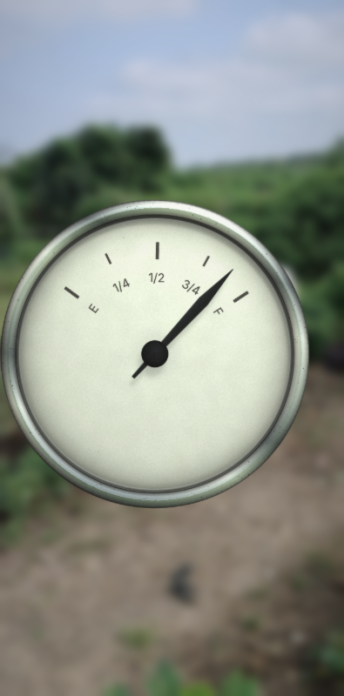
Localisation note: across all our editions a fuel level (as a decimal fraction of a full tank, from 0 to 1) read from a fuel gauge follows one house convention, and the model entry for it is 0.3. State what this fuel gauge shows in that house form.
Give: 0.875
